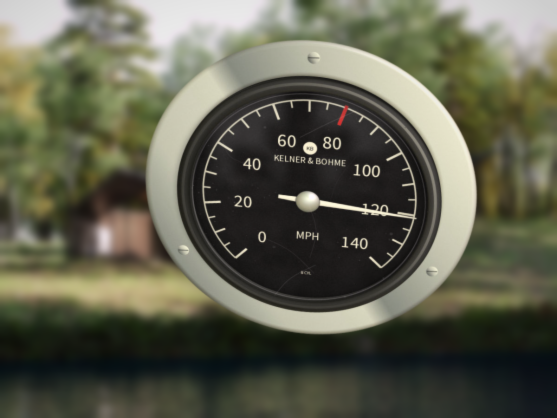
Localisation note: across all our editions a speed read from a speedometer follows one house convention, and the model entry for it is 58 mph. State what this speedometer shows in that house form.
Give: 120 mph
